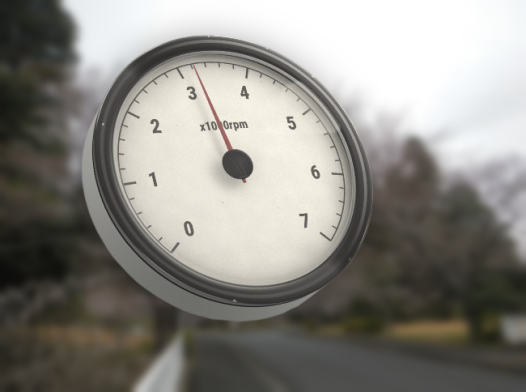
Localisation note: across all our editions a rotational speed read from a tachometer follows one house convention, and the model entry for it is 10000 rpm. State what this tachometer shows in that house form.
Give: 3200 rpm
